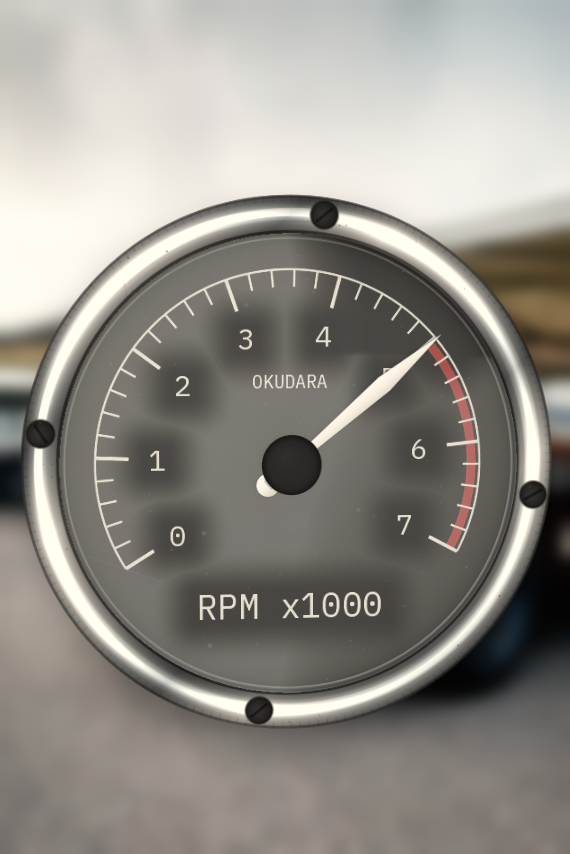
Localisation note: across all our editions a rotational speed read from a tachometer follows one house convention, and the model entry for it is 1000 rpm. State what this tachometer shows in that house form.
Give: 5000 rpm
